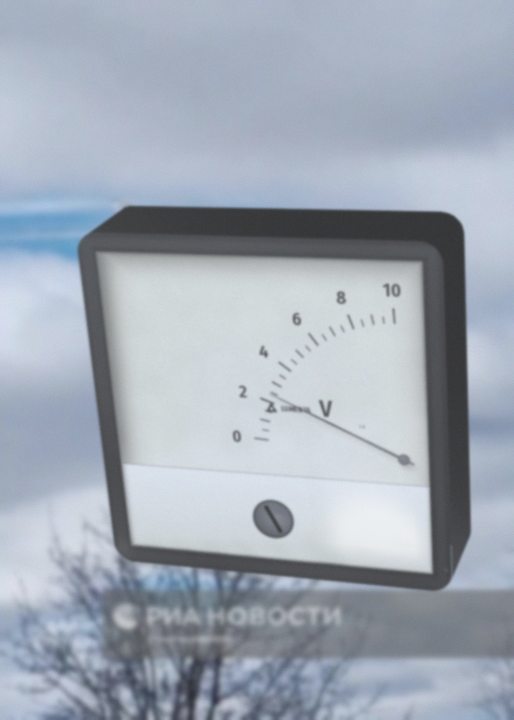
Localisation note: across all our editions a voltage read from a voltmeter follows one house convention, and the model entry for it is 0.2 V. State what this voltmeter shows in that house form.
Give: 2.5 V
